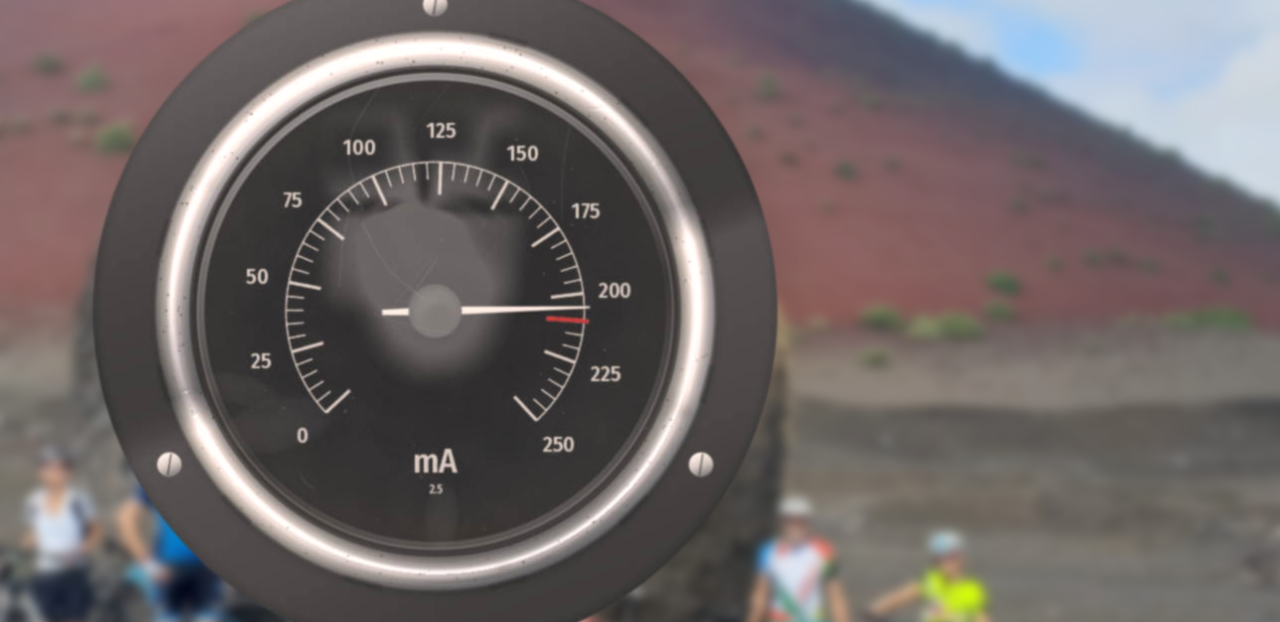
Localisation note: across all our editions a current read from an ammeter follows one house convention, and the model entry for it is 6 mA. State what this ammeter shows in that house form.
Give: 205 mA
